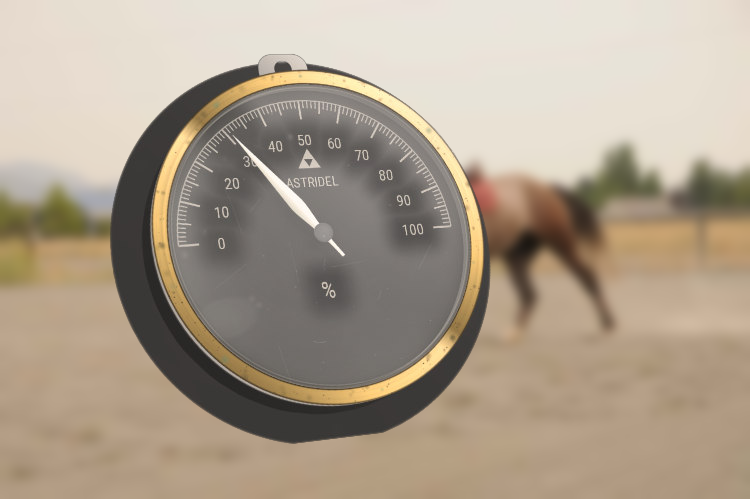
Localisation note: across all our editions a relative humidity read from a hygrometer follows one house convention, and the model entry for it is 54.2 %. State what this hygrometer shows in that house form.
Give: 30 %
